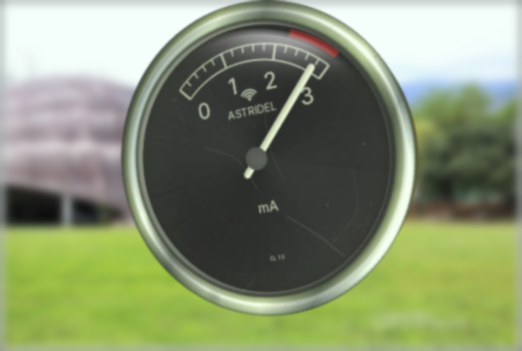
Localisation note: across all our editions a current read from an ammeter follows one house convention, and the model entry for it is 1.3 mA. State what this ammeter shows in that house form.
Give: 2.8 mA
